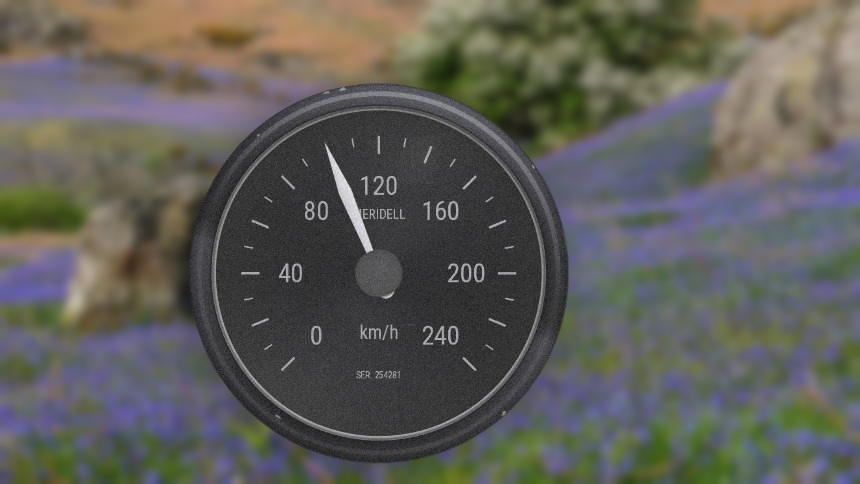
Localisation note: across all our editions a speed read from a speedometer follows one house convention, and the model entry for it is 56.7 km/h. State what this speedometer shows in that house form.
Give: 100 km/h
